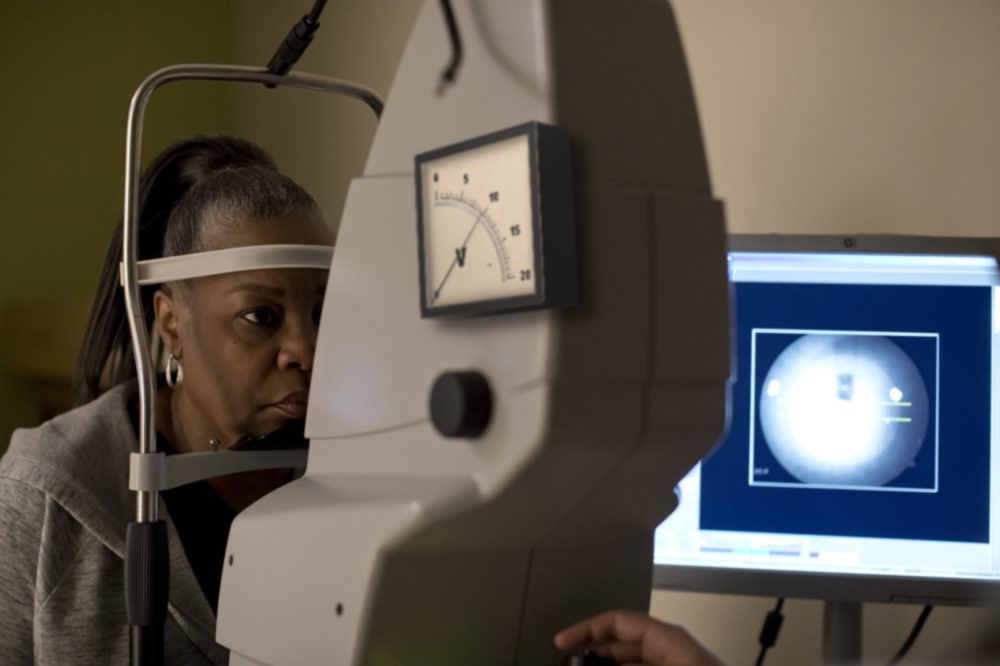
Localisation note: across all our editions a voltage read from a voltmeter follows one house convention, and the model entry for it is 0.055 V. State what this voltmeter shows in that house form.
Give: 10 V
